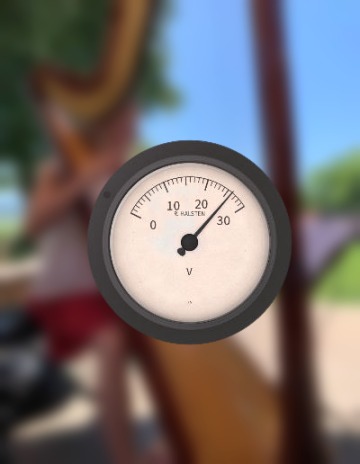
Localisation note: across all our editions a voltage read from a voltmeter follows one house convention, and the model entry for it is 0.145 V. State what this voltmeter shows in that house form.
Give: 26 V
